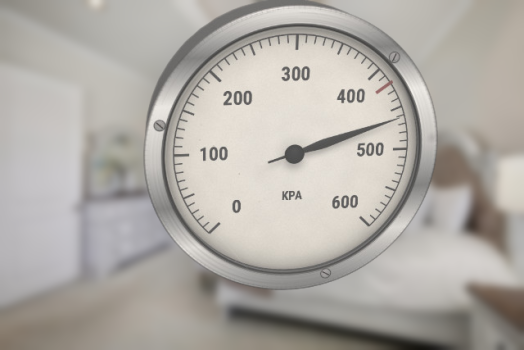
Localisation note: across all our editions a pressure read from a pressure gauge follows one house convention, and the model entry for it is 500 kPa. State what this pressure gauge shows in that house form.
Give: 460 kPa
